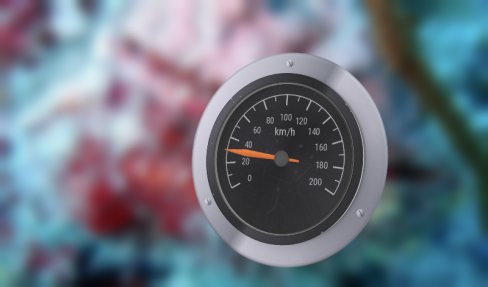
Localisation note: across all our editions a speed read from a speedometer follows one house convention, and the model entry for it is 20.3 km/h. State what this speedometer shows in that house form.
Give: 30 km/h
